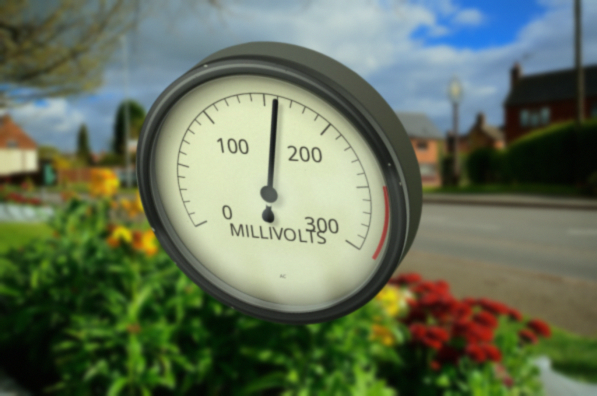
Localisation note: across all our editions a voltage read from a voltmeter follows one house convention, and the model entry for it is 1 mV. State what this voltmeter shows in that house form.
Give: 160 mV
